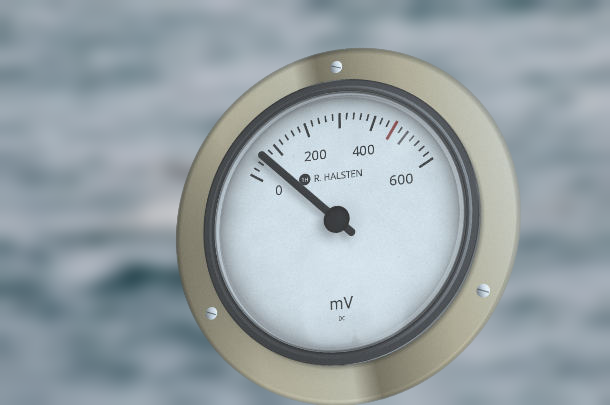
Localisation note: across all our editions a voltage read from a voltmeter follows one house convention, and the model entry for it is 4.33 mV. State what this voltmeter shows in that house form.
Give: 60 mV
